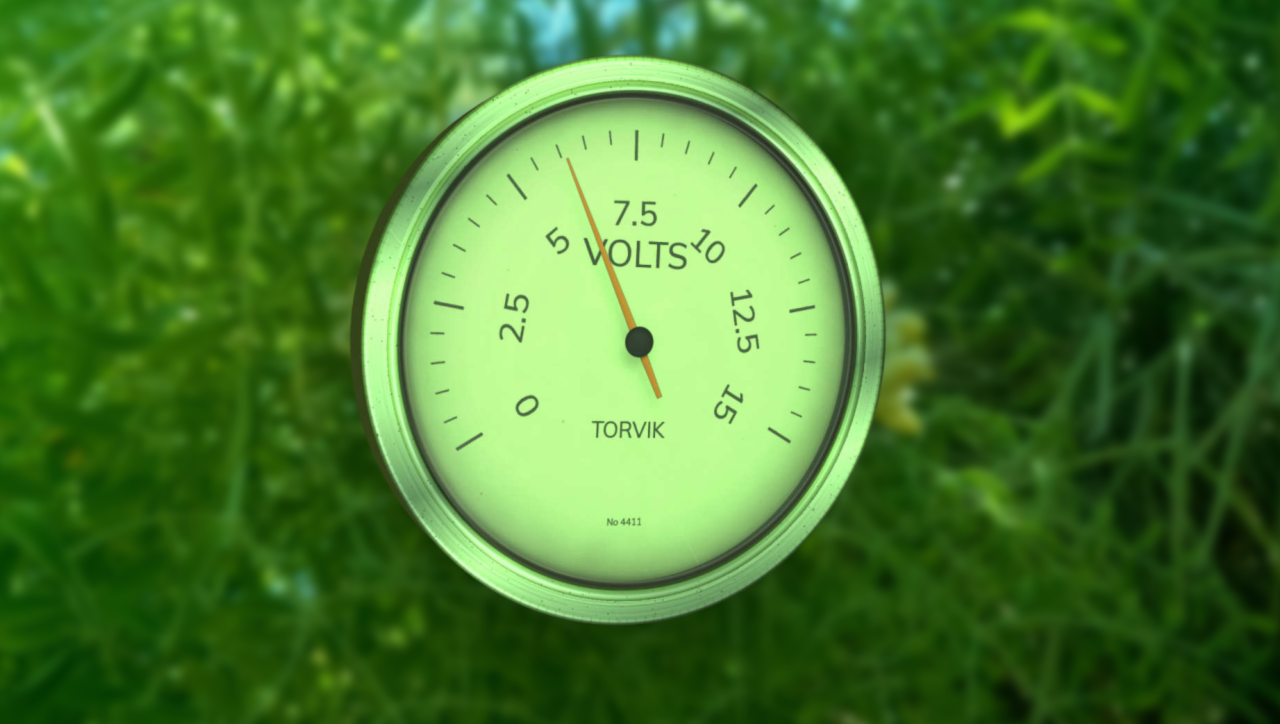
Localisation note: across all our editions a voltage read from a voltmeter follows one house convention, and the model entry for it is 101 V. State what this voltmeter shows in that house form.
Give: 6 V
